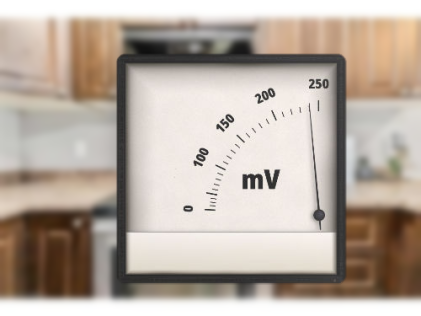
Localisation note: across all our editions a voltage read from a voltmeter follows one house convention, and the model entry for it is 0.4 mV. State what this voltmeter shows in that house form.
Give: 240 mV
